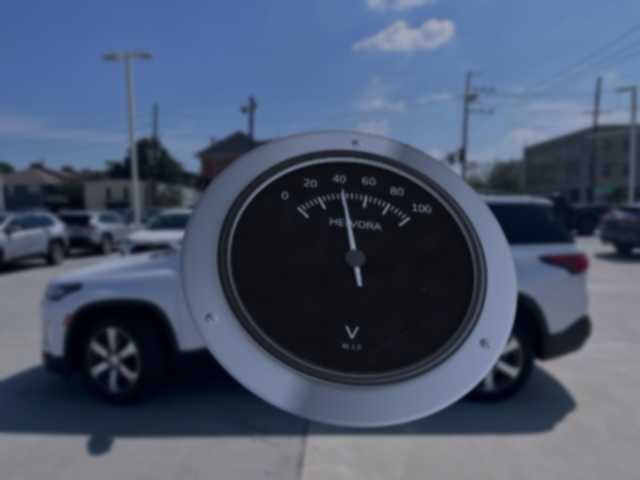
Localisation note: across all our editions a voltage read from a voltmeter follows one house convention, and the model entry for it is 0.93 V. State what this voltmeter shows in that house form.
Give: 40 V
